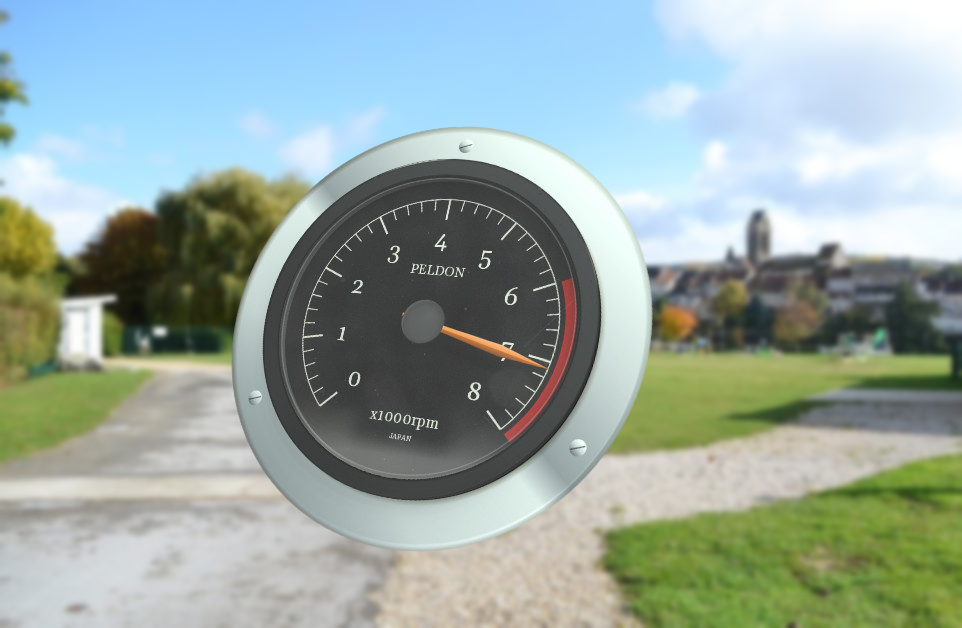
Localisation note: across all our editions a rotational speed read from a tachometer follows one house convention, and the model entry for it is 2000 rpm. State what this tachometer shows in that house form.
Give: 7100 rpm
